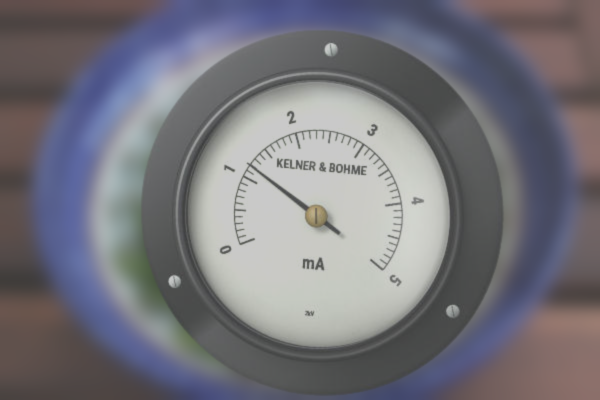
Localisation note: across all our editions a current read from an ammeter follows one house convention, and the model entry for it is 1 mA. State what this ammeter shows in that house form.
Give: 1.2 mA
